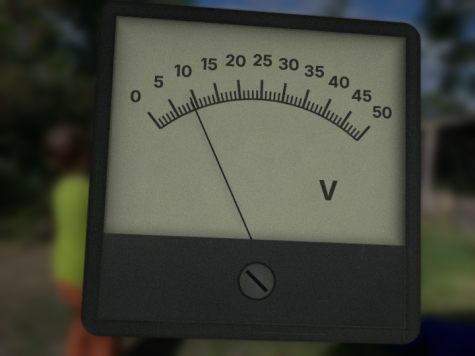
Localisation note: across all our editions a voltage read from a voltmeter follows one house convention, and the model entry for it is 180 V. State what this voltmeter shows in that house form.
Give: 9 V
